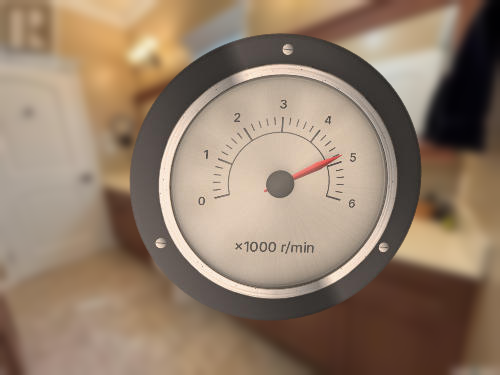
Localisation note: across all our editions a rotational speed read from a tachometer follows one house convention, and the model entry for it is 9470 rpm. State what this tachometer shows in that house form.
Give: 4800 rpm
